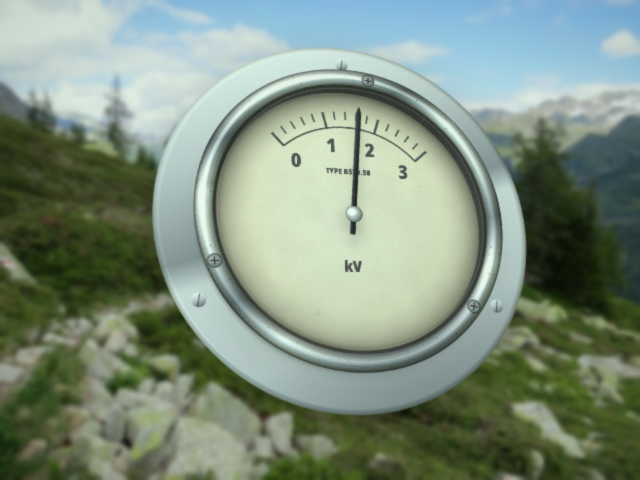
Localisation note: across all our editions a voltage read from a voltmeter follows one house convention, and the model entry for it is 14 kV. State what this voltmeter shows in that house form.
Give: 1.6 kV
